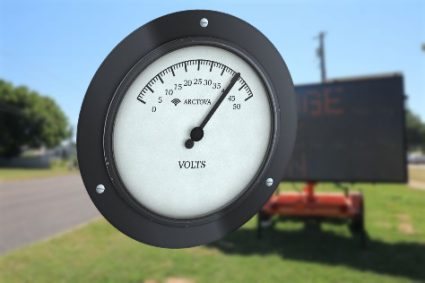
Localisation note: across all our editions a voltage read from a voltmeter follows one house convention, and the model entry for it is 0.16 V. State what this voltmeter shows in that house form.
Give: 40 V
